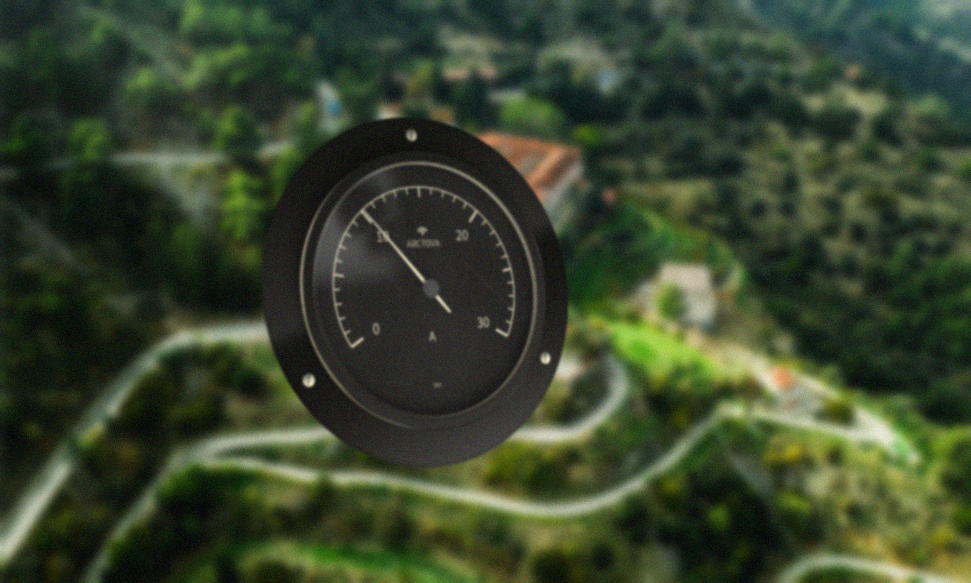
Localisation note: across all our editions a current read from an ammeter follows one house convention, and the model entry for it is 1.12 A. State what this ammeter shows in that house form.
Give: 10 A
